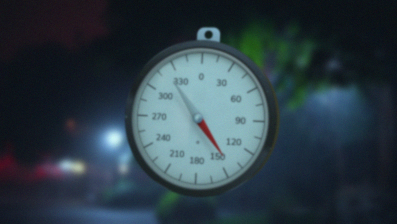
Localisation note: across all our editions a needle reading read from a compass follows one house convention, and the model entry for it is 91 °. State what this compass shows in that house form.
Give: 142.5 °
